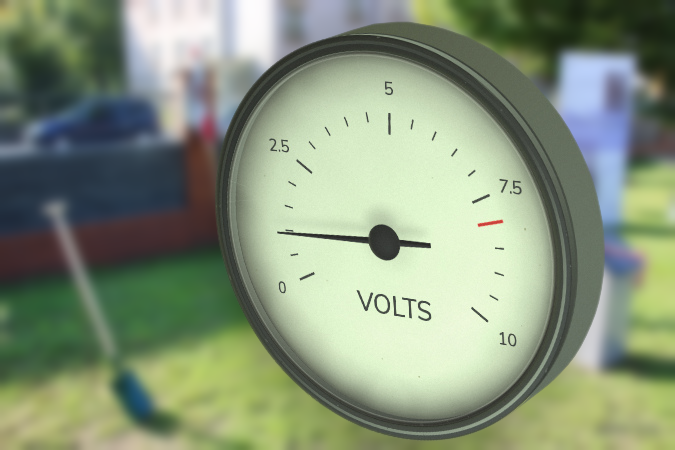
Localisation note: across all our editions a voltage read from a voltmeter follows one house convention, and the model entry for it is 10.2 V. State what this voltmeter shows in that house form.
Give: 1 V
